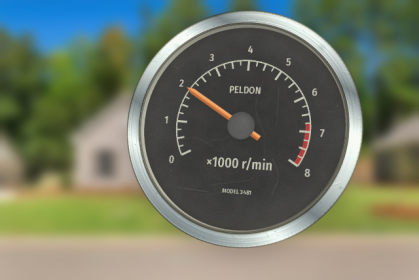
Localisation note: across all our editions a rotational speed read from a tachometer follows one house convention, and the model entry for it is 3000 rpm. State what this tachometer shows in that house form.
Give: 2000 rpm
